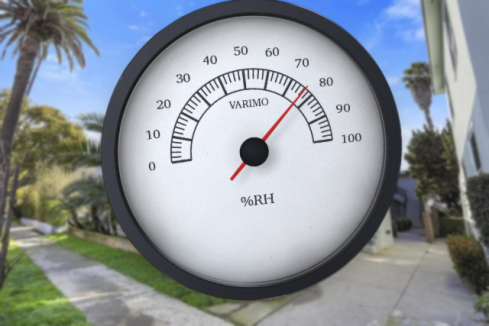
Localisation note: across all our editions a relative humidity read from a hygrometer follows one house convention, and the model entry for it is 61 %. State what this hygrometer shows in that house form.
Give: 76 %
